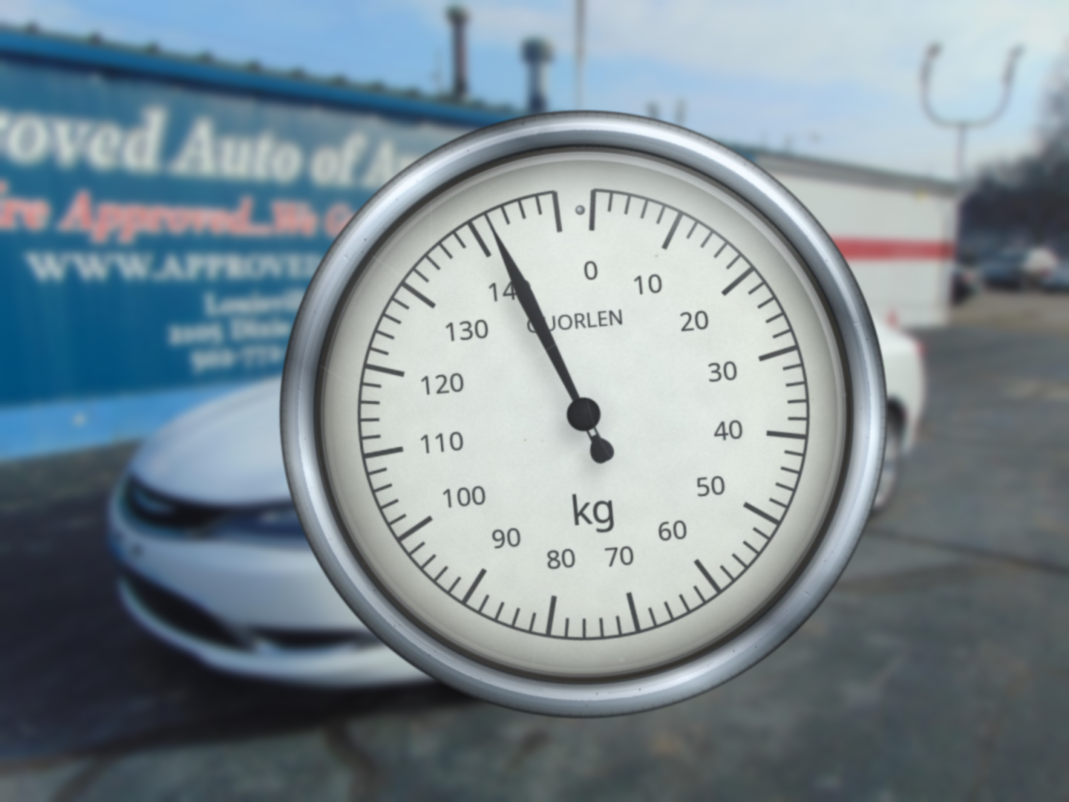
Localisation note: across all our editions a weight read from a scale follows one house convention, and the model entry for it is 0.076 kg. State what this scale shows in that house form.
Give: 142 kg
